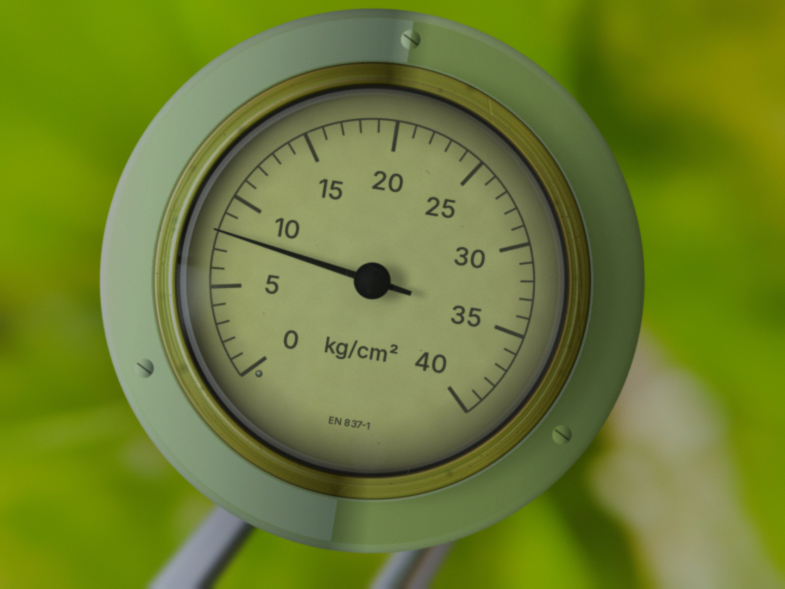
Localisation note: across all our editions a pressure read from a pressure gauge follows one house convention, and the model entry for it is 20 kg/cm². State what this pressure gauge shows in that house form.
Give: 8 kg/cm²
